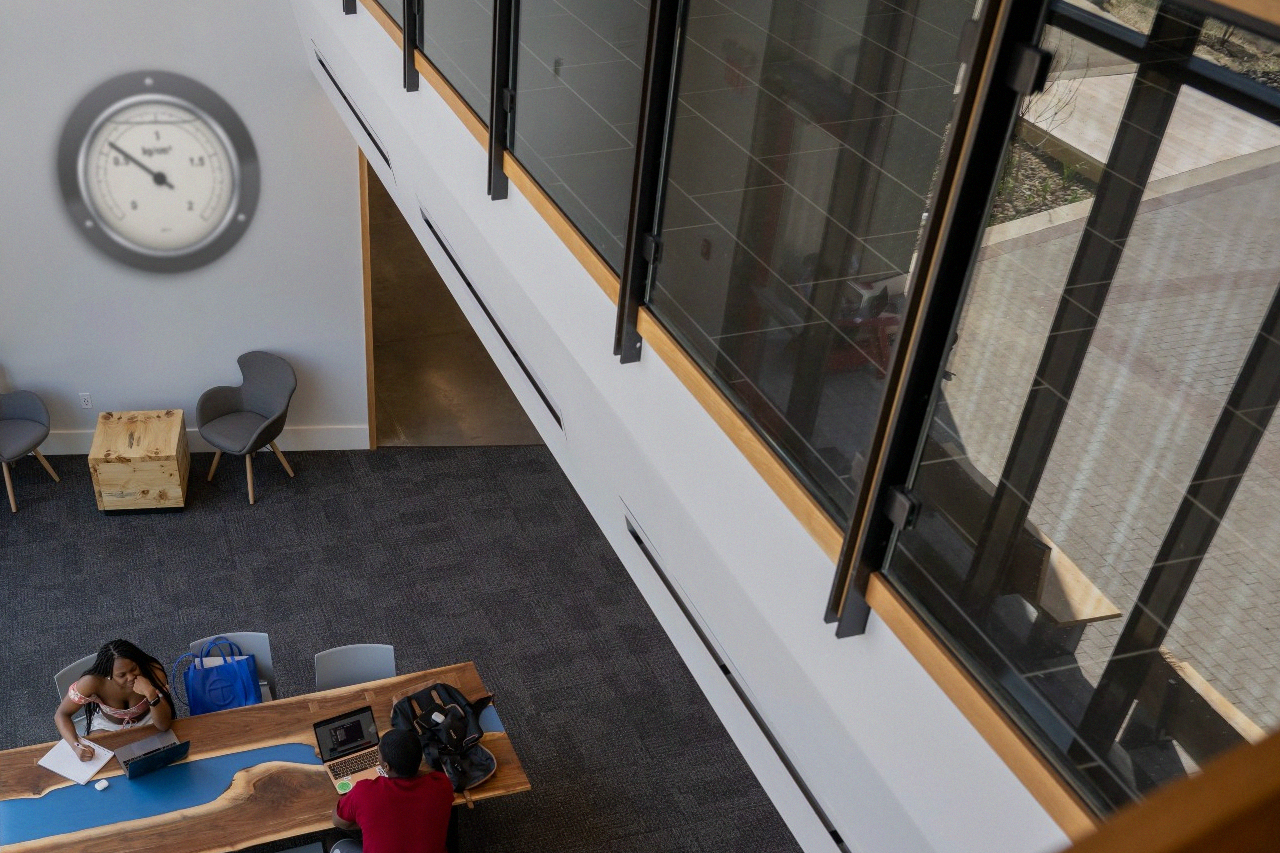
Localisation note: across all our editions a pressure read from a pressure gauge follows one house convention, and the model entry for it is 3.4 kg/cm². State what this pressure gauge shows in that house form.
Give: 0.6 kg/cm²
